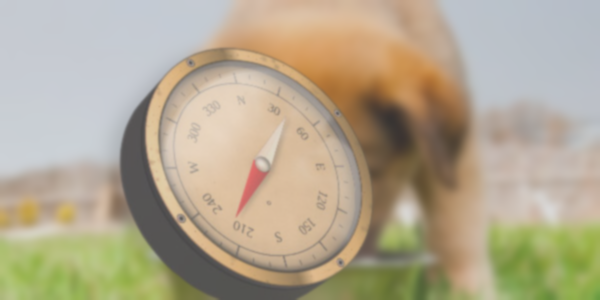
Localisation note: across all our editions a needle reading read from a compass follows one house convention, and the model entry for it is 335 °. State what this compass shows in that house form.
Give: 220 °
